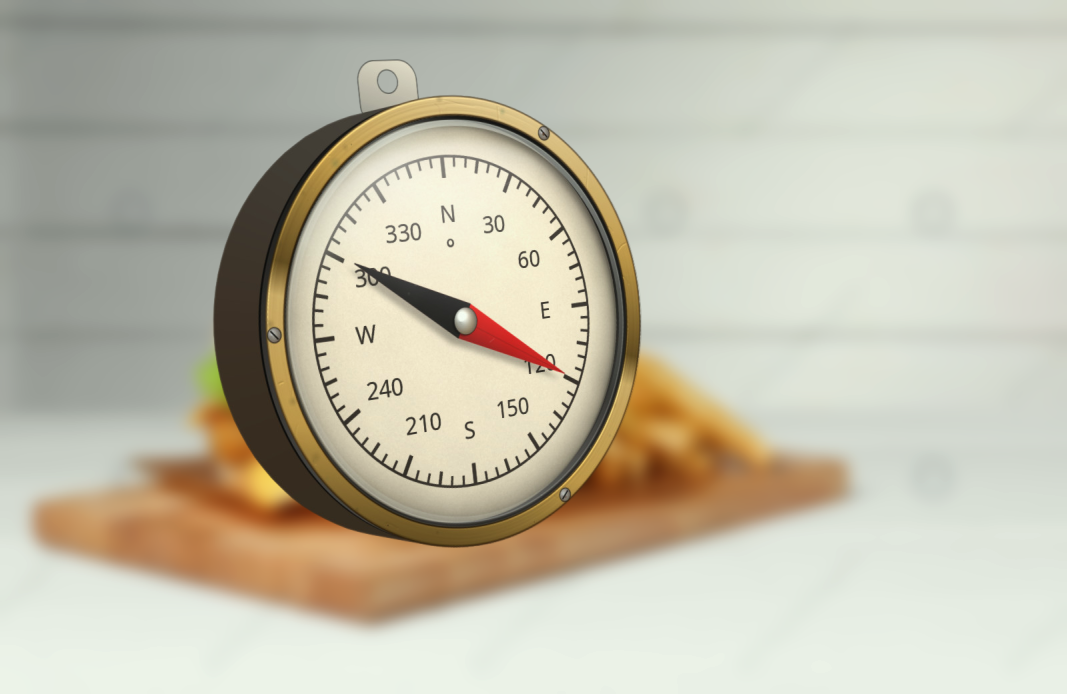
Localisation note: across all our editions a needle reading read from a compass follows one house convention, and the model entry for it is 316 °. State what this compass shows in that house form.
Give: 120 °
